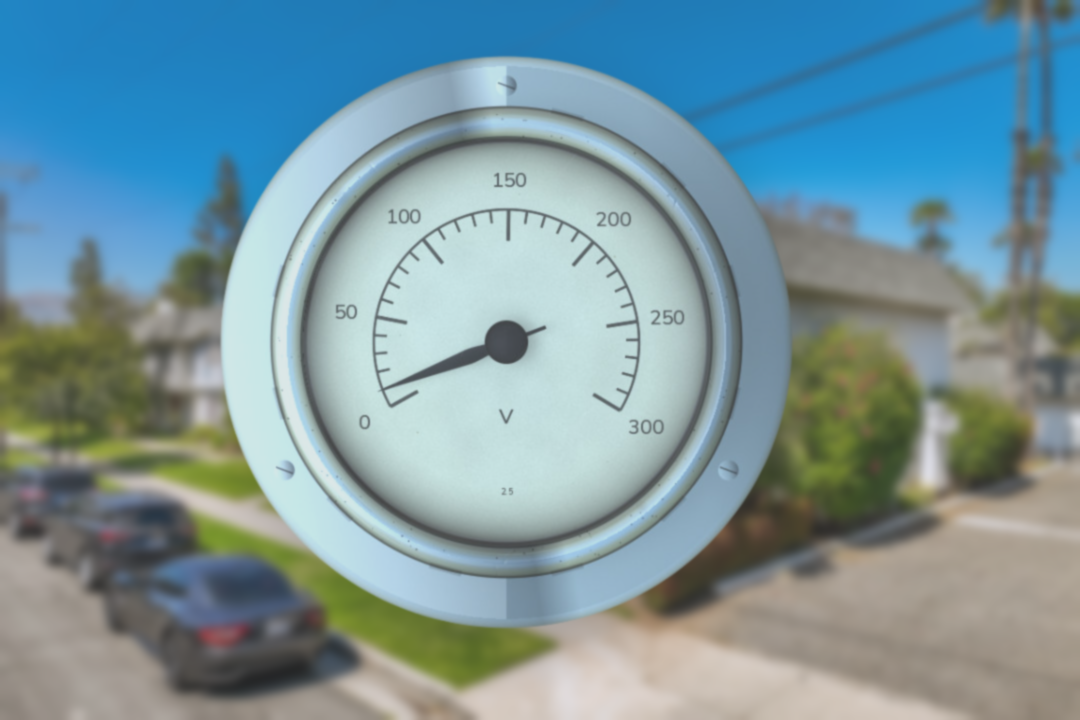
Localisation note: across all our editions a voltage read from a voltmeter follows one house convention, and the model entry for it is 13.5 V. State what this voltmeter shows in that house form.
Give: 10 V
